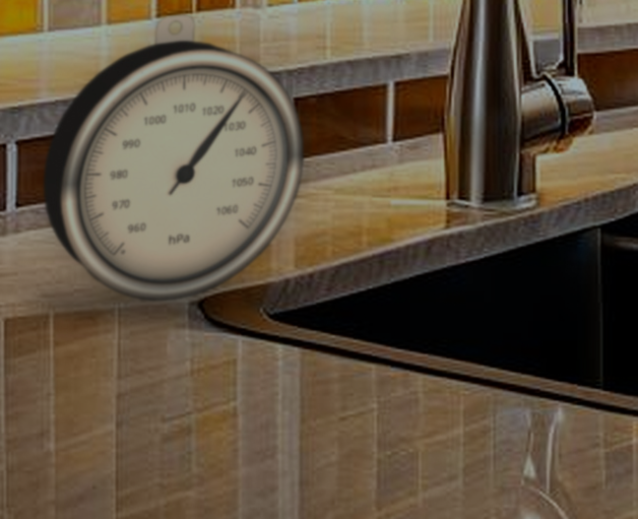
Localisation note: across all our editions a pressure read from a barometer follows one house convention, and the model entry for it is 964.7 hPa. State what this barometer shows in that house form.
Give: 1025 hPa
